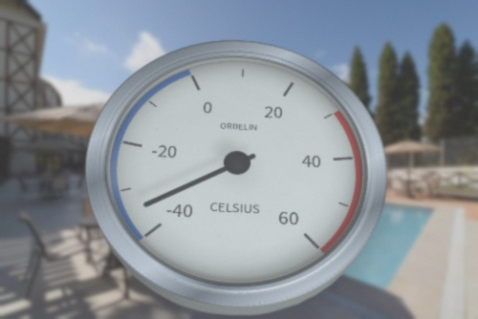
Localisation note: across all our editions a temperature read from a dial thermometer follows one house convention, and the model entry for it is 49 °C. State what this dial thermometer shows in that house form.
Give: -35 °C
